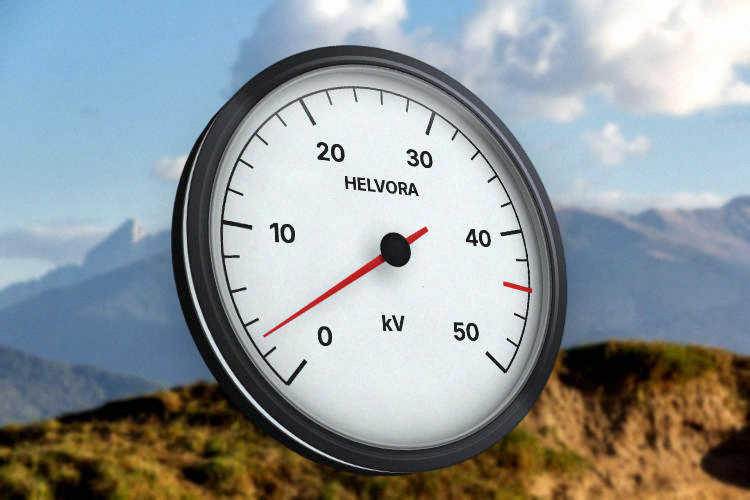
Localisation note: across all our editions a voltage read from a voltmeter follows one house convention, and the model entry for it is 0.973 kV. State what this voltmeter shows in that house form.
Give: 3 kV
